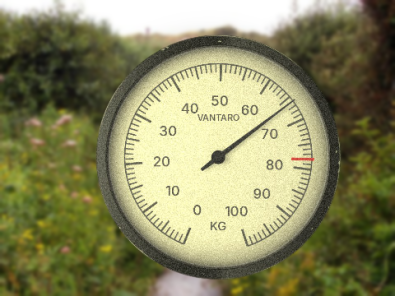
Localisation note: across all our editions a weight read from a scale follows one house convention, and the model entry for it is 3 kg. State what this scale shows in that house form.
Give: 66 kg
